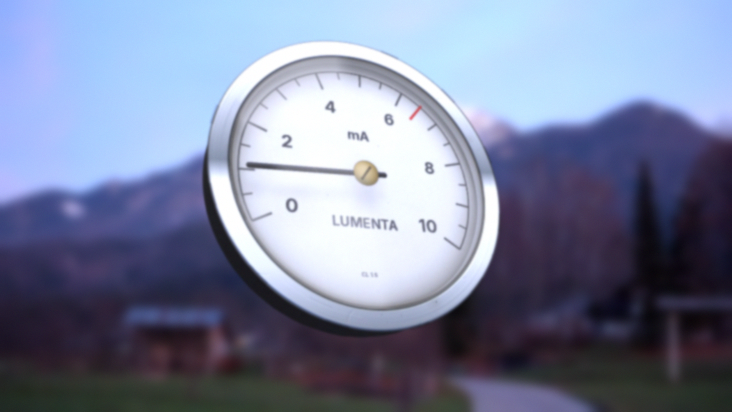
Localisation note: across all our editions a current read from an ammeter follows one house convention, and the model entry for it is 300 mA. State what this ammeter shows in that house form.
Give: 1 mA
